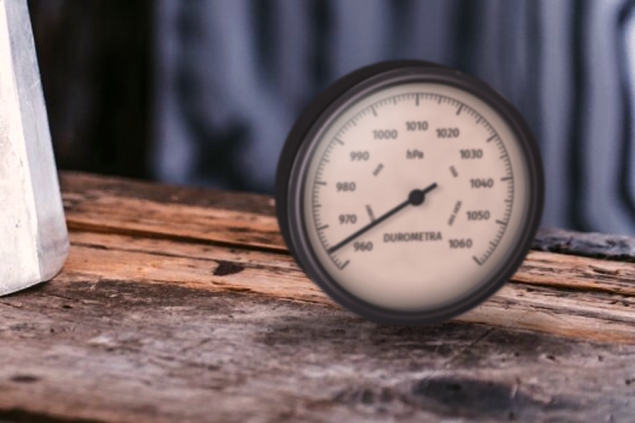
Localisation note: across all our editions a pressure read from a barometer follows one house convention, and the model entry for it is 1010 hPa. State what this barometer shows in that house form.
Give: 965 hPa
